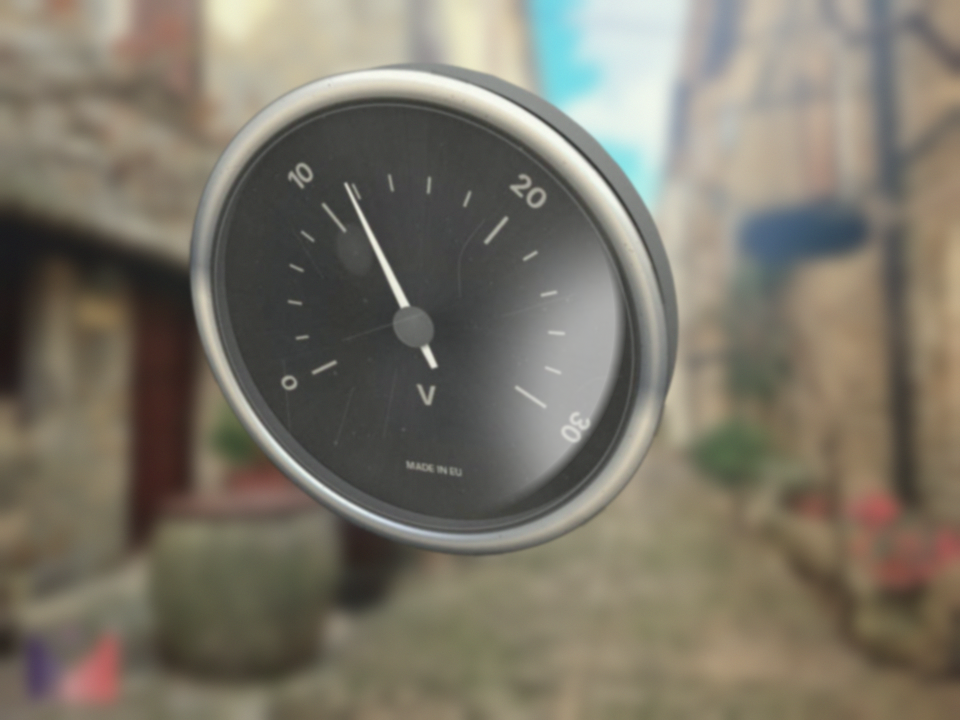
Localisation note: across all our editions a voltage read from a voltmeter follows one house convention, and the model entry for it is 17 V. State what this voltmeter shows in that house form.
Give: 12 V
